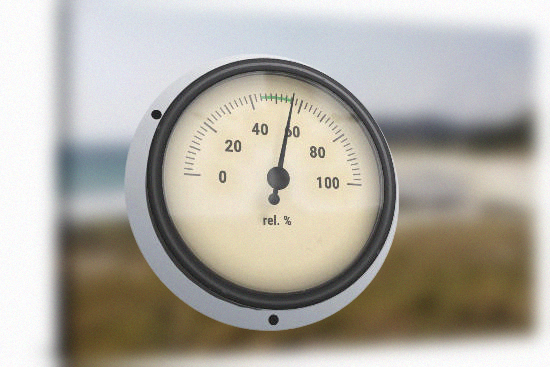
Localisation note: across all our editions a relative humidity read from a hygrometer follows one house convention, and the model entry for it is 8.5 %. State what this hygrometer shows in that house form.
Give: 56 %
